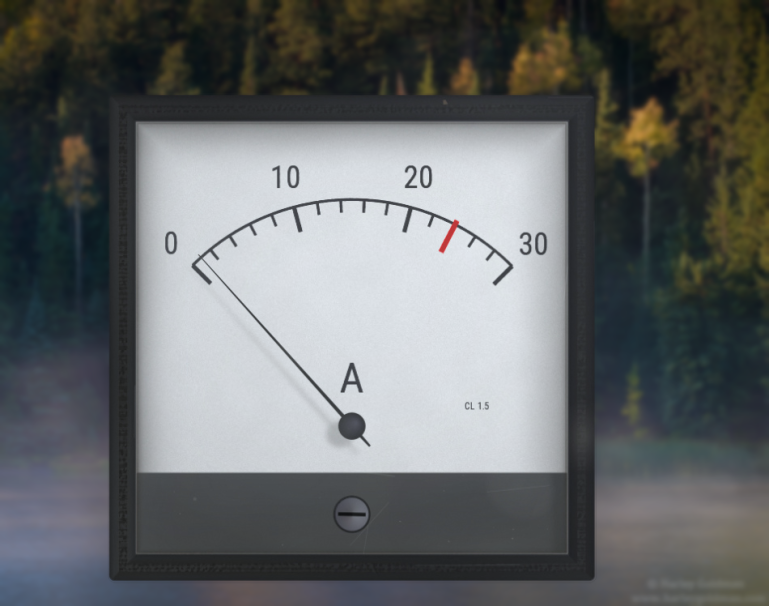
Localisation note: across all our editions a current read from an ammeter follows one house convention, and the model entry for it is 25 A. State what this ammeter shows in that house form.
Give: 1 A
